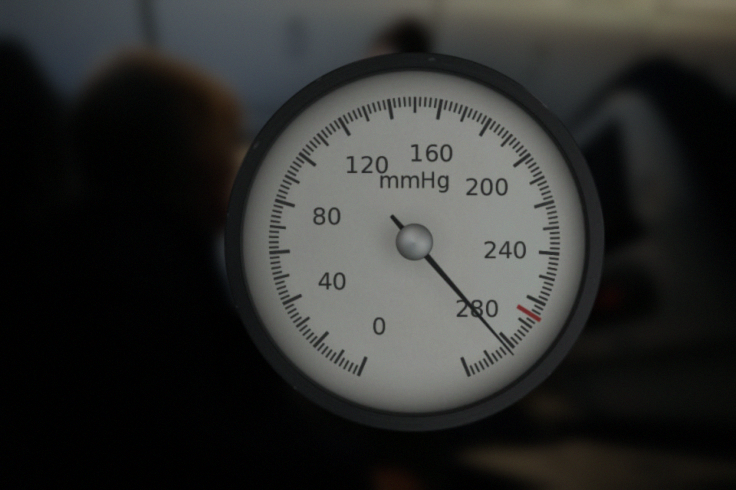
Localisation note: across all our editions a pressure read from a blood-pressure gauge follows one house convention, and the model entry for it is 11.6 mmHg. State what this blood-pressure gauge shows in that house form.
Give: 282 mmHg
